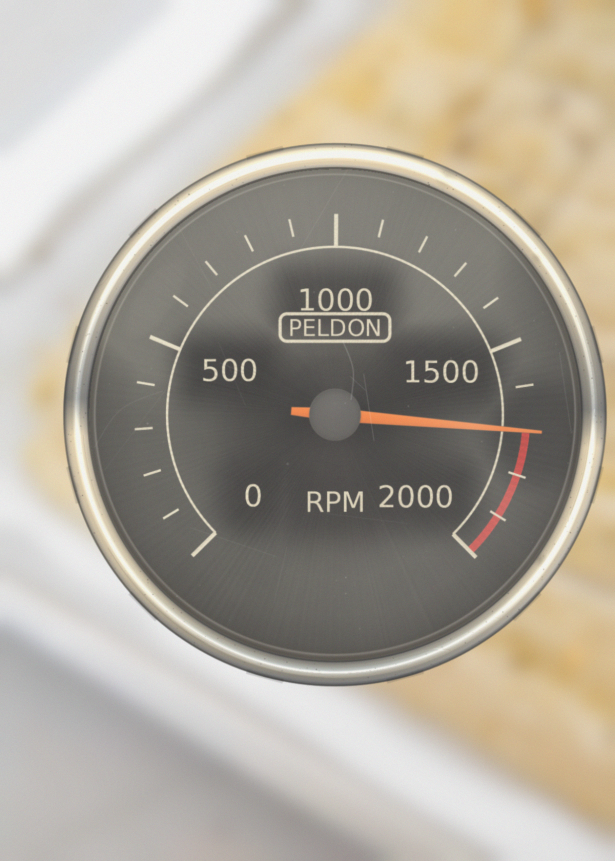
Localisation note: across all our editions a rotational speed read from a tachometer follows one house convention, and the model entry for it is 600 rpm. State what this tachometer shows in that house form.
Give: 1700 rpm
